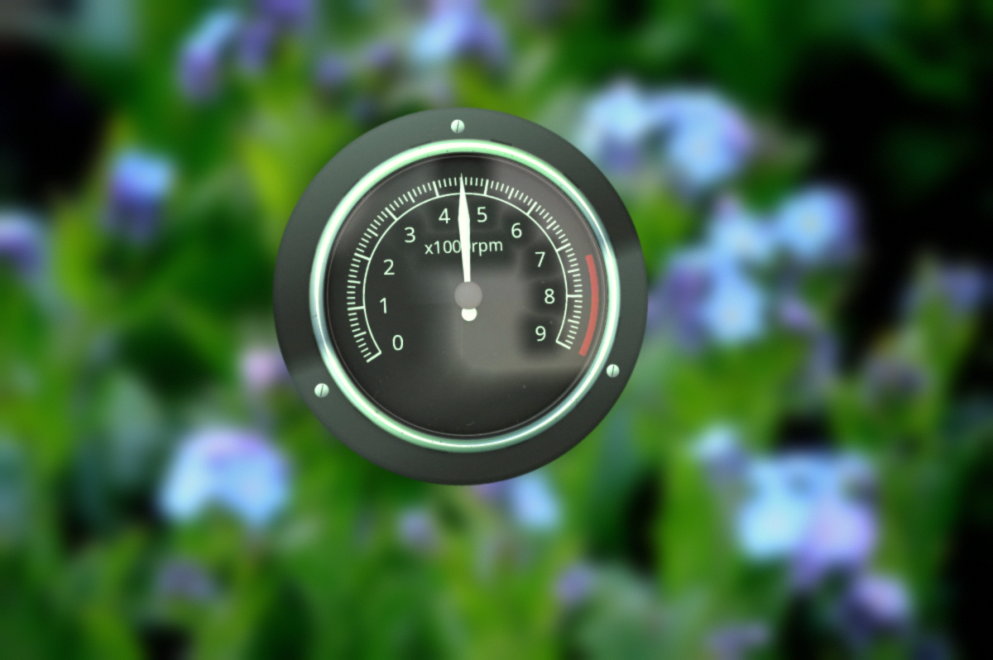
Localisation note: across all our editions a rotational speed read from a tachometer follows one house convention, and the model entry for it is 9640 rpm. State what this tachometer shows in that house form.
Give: 4500 rpm
